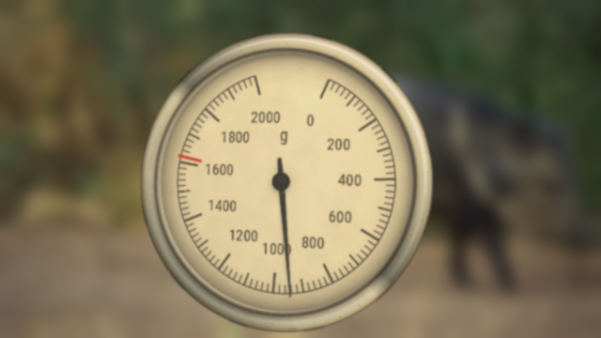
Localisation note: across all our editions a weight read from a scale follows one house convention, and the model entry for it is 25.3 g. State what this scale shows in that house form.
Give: 940 g
